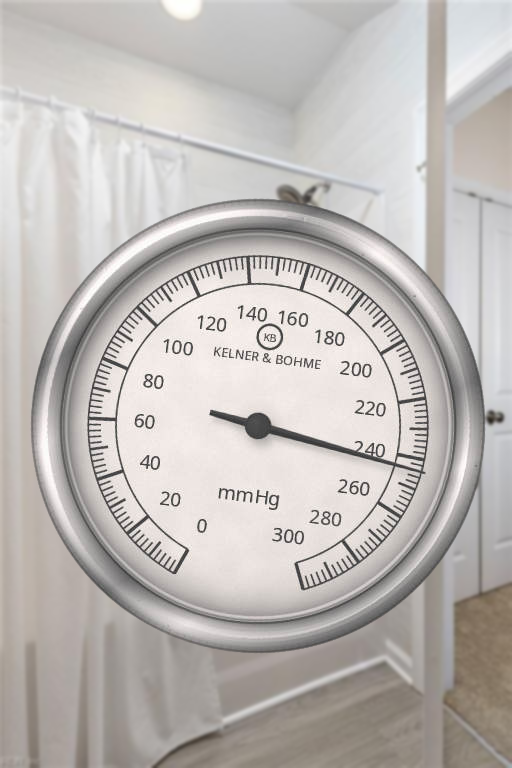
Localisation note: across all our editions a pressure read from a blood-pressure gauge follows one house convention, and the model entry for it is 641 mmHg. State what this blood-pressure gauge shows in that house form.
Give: 244 mmHg
